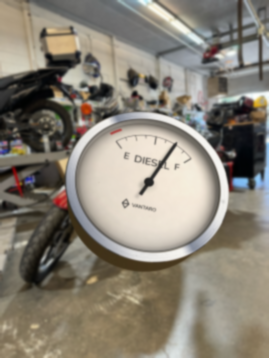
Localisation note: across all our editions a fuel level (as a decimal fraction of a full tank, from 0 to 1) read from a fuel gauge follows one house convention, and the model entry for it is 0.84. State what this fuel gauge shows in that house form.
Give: 0.75
